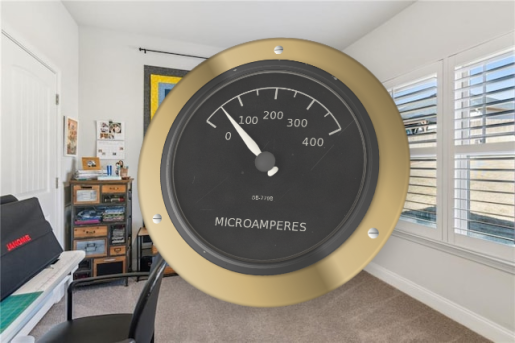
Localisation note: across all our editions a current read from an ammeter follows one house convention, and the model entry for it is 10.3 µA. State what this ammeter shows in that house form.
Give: 50 µA
